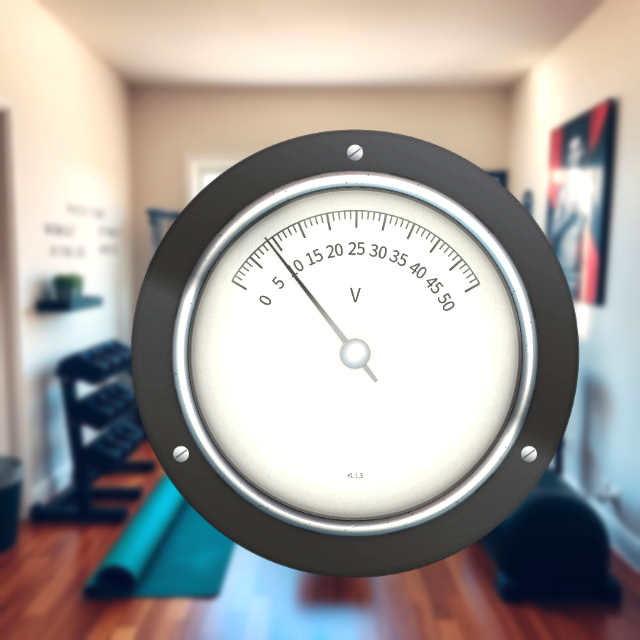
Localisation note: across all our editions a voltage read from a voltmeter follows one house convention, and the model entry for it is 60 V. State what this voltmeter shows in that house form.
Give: 9 V
